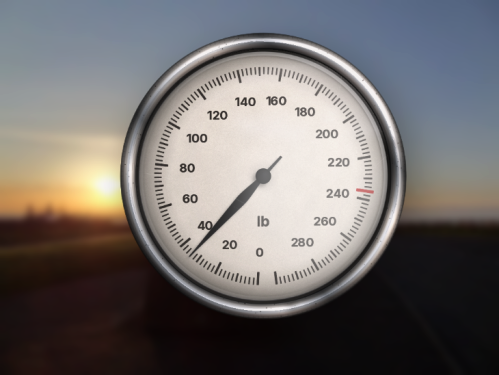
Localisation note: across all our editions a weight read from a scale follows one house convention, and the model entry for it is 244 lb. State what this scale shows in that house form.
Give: 34 lb
